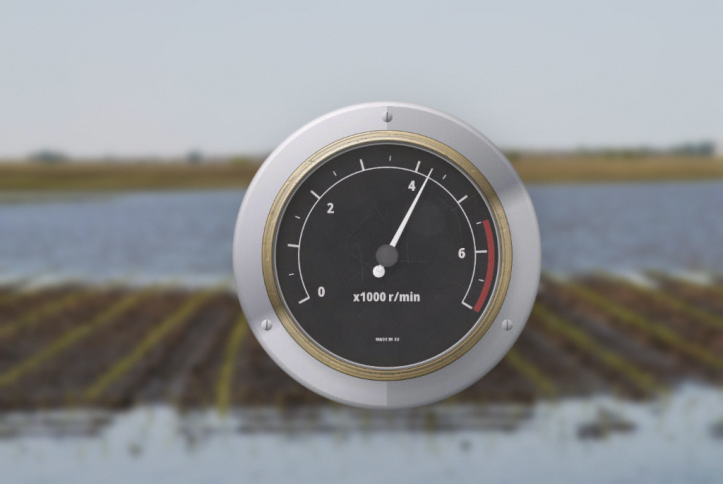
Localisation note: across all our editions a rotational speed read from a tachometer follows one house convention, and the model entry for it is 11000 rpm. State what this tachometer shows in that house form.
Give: 4250 rpm
